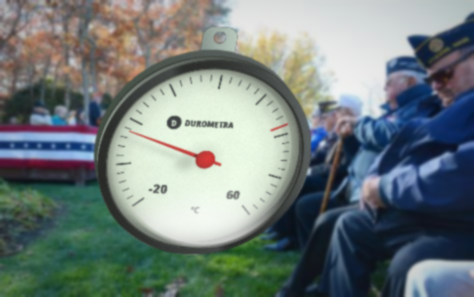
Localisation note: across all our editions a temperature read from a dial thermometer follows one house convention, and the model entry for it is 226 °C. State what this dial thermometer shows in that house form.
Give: -2 °C
